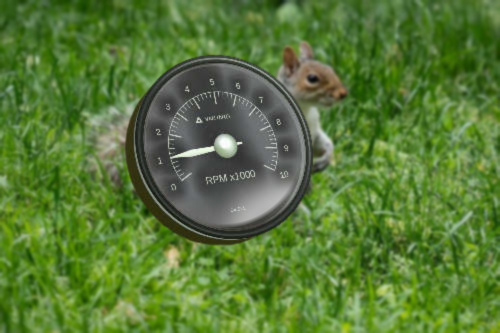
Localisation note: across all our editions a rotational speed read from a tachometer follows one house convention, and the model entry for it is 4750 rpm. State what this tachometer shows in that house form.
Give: 1000 rpm
